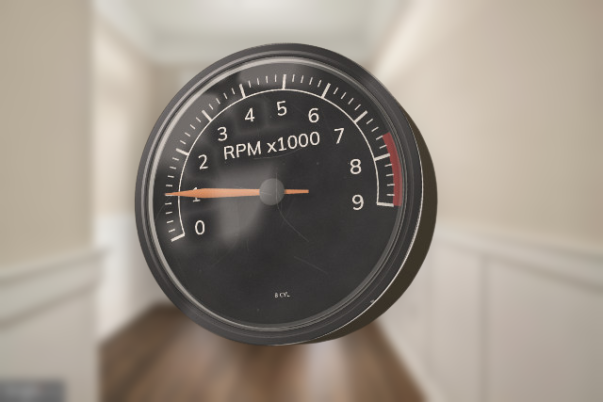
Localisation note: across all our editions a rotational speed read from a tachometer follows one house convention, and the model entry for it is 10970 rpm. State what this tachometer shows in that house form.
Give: 1000 rpm
